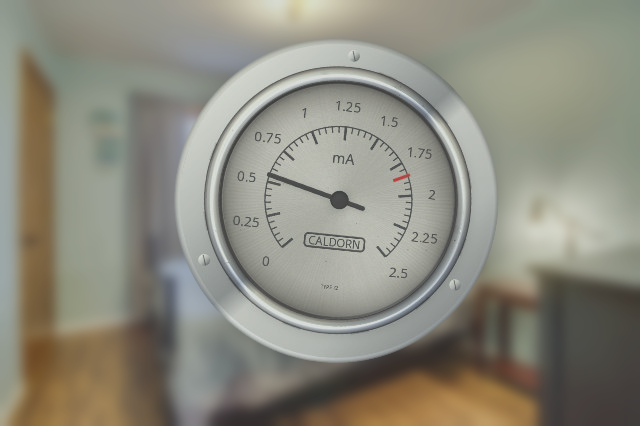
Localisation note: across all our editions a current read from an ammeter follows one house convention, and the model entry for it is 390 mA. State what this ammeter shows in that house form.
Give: 0.55 mA
